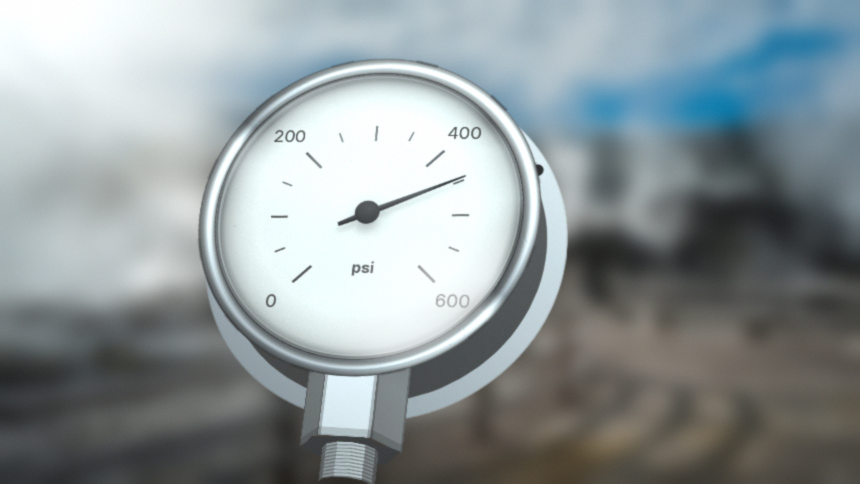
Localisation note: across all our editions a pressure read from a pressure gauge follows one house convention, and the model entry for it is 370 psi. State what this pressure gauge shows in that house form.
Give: 450 psi
